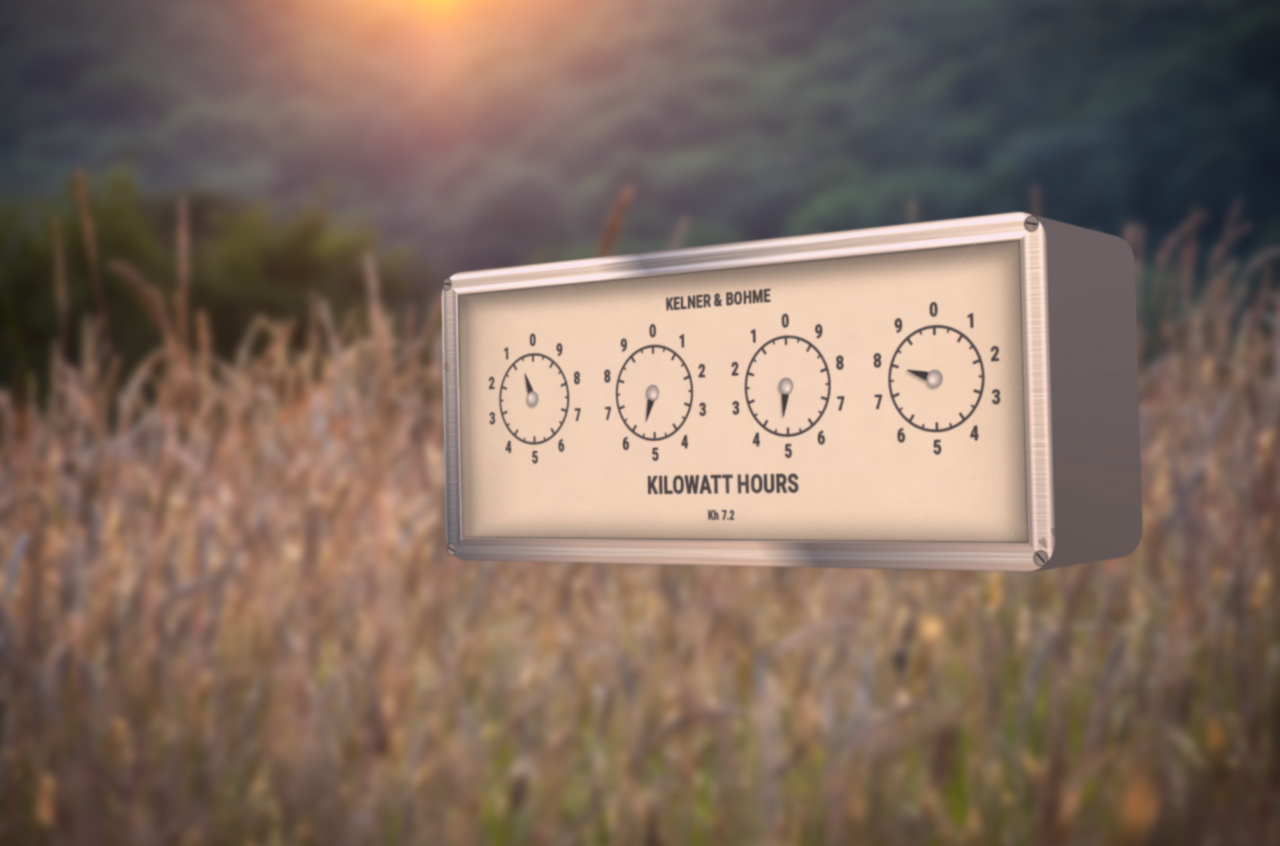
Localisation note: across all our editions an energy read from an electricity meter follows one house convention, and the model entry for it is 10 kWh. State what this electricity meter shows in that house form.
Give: 548 kWh
